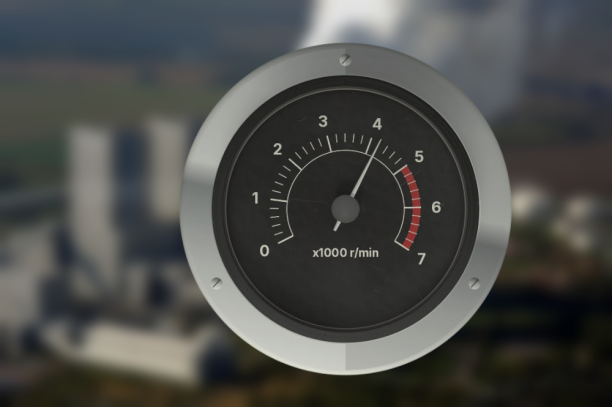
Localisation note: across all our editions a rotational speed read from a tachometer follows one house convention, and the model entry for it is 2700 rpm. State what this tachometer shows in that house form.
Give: 4200 rpm
